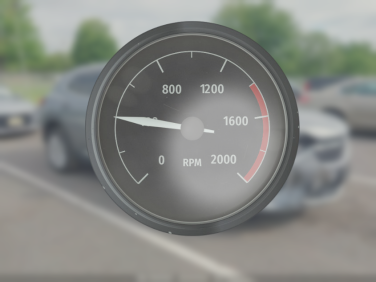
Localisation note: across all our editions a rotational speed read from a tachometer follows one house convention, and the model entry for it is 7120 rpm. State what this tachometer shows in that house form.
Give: 400 rpm
